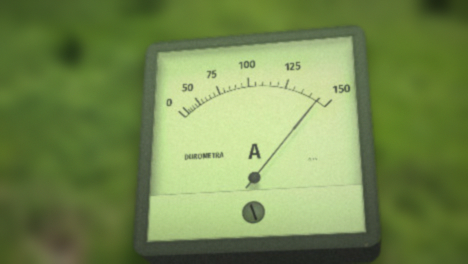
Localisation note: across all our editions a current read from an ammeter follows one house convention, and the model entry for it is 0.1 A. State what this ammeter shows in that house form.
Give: 145 A
